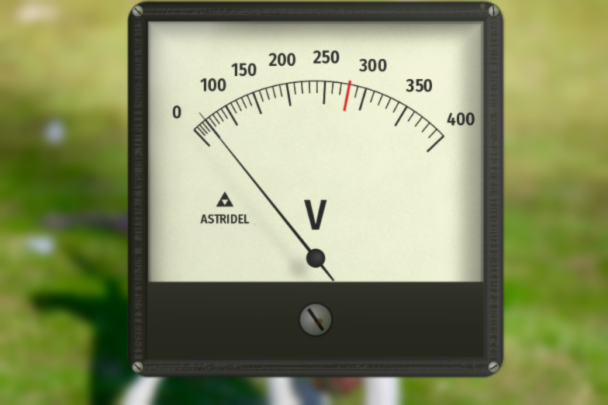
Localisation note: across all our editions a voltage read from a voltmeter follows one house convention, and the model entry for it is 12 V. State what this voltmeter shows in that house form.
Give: 50 V
